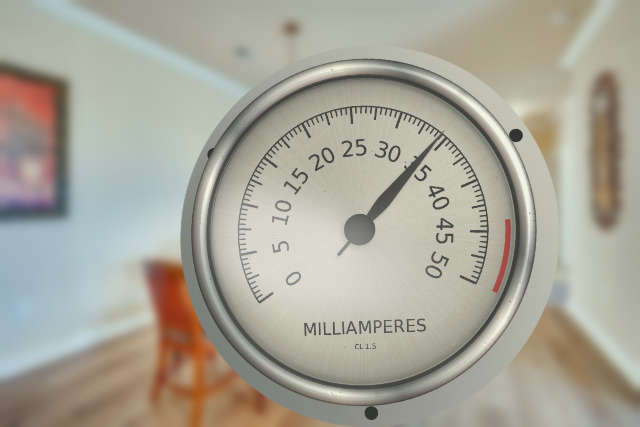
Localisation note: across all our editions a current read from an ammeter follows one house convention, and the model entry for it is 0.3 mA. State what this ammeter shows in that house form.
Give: 34.5 mA
